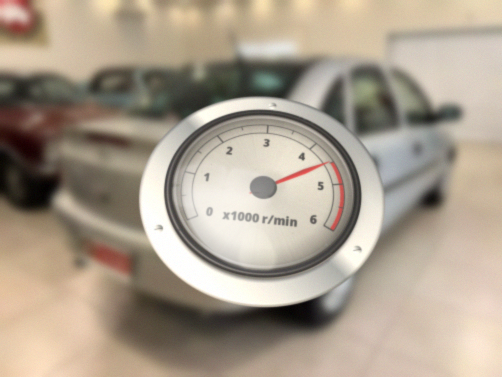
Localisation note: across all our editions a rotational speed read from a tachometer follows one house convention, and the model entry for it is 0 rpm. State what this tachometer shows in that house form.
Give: 4500 rpm
